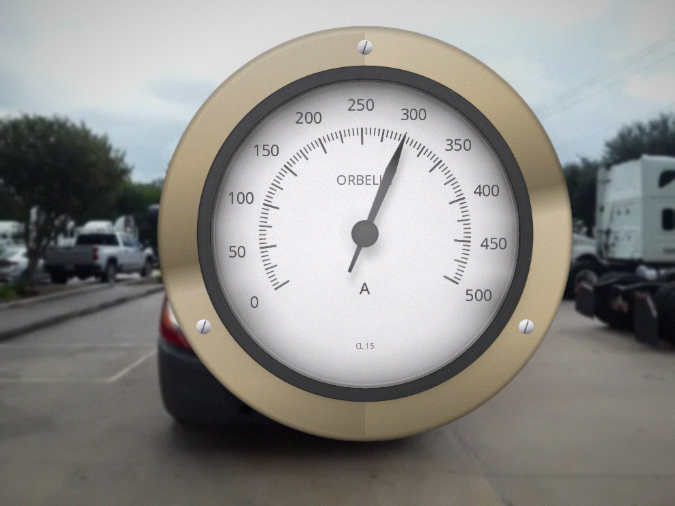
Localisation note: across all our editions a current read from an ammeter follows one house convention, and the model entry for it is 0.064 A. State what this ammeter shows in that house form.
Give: 300 A
